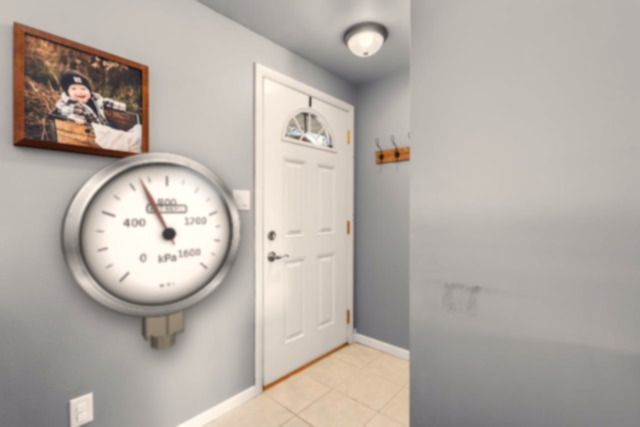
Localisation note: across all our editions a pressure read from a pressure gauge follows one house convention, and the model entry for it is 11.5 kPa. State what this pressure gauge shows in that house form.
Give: 650 kPa
